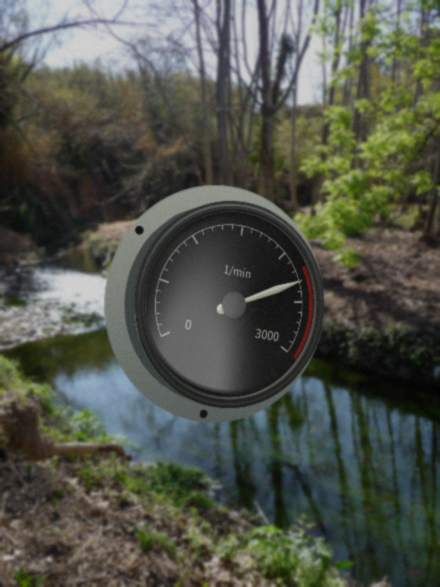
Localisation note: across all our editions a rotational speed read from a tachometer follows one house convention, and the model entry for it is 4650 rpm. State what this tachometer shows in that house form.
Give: 2300 rpm
